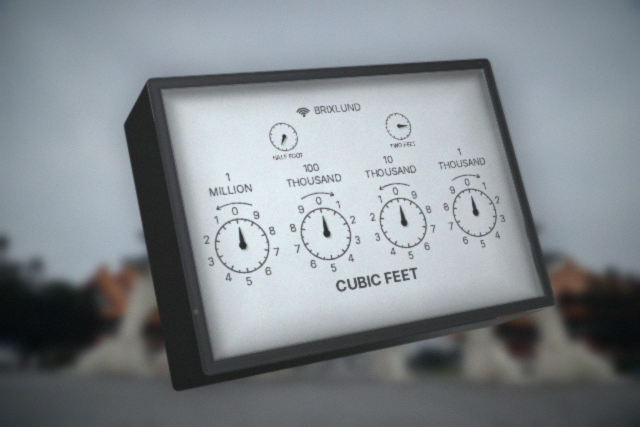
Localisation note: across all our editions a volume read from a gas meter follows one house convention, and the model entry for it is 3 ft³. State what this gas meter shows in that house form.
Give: 0 ft³
